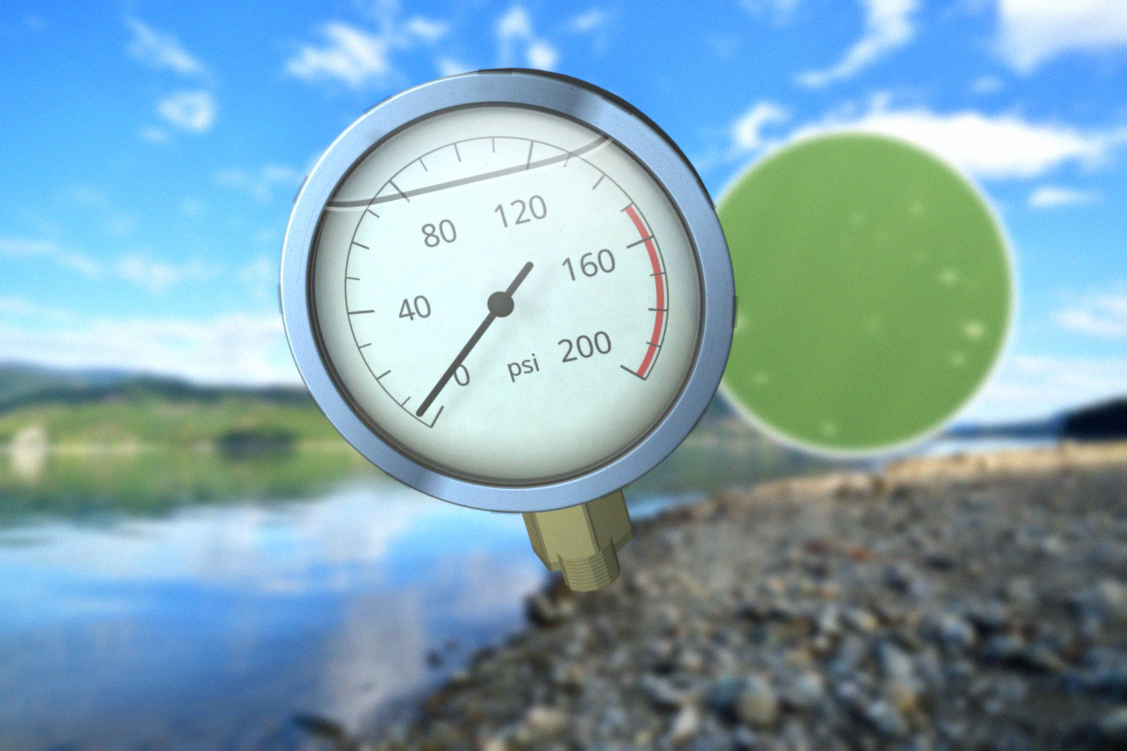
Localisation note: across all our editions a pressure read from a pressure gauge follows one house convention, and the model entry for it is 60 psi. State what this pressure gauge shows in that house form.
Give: 5 psi
